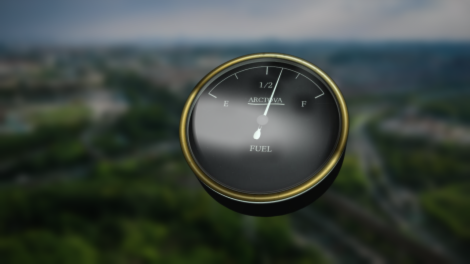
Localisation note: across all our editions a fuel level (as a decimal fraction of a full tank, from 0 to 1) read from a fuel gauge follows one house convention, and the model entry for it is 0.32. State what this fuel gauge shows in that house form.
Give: 0.625
